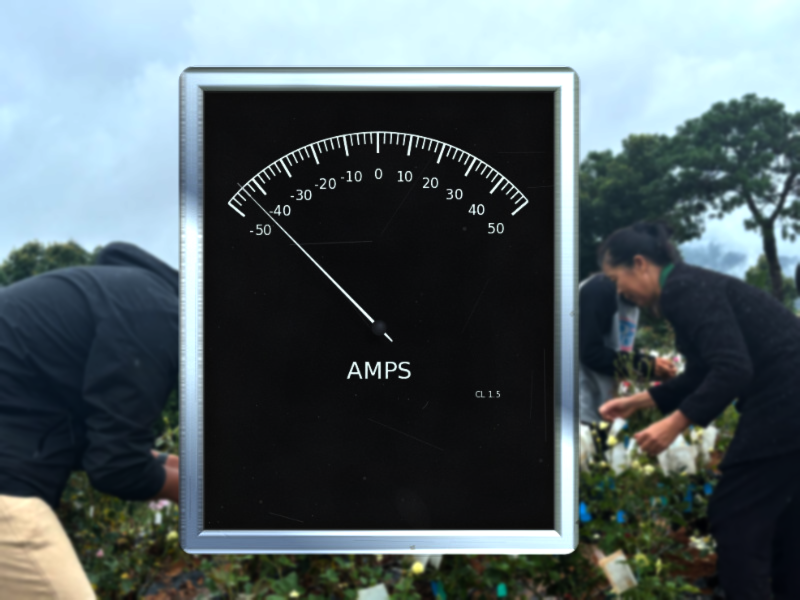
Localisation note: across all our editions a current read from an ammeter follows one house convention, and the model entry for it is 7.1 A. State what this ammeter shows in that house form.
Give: -44 A
